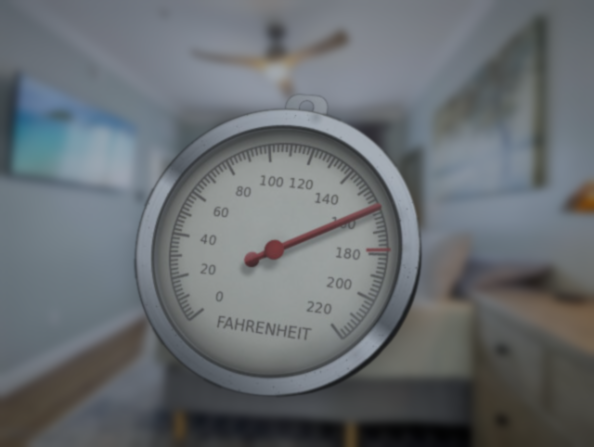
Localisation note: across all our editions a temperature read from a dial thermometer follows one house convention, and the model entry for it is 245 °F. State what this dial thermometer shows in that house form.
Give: 160 °F
